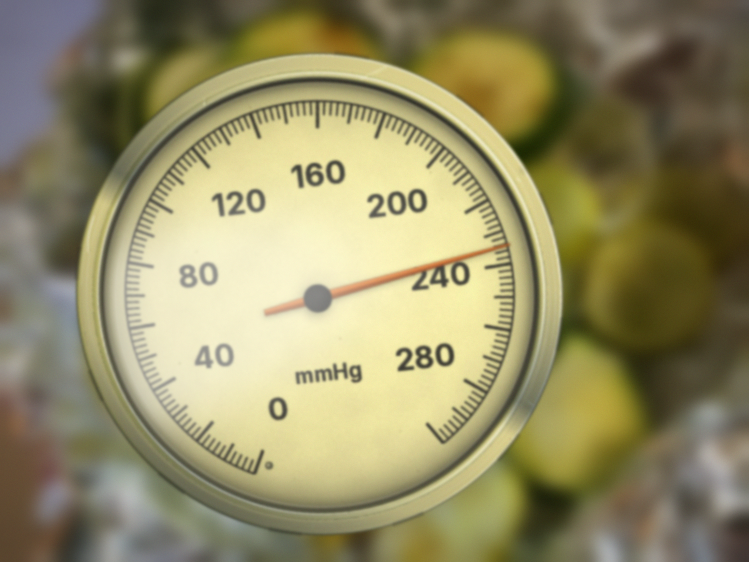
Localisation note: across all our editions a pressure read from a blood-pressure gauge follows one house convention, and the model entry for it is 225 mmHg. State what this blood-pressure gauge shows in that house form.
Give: 234 mmHg
